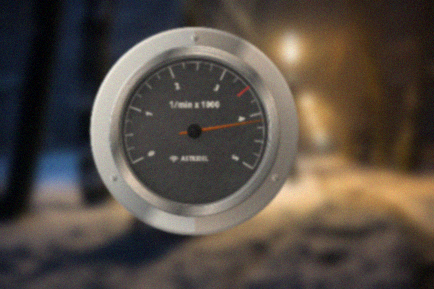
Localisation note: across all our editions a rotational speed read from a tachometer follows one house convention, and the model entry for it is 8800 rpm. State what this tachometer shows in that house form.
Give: 4125 rpm
